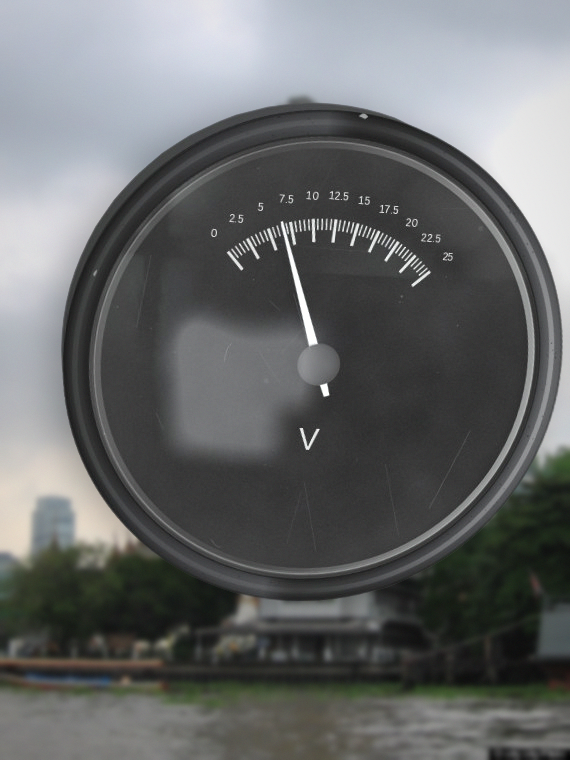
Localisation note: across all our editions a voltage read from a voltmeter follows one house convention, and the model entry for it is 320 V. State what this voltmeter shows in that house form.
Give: 6.5 V
